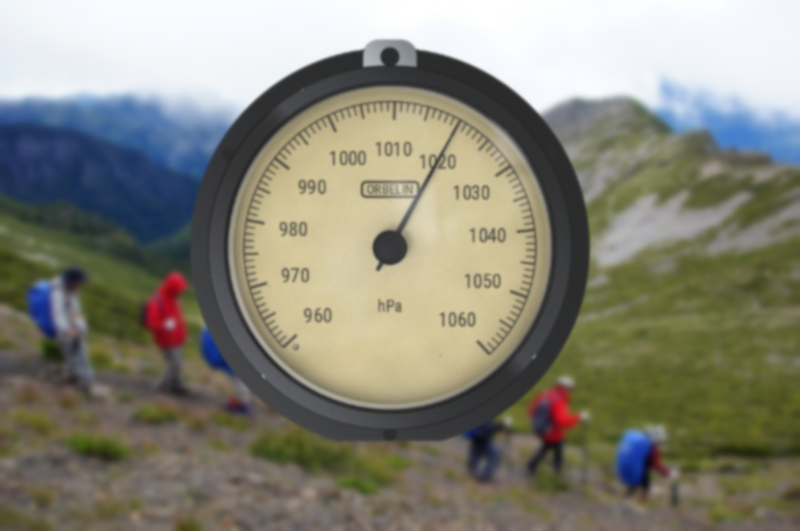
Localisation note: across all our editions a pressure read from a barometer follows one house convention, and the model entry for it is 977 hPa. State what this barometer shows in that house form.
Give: 1020 hPa
